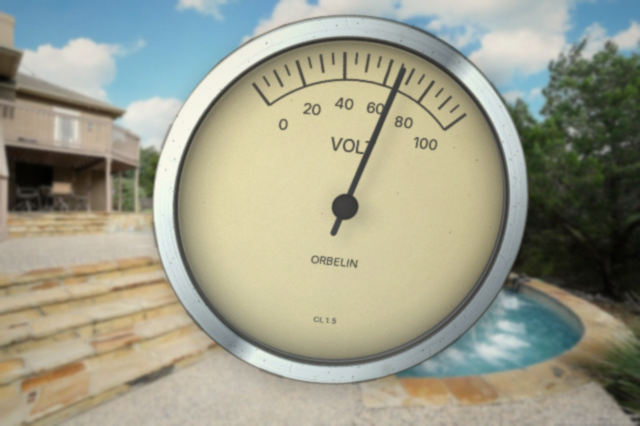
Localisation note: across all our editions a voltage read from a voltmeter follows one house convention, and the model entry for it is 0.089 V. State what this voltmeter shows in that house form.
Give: 65 V
